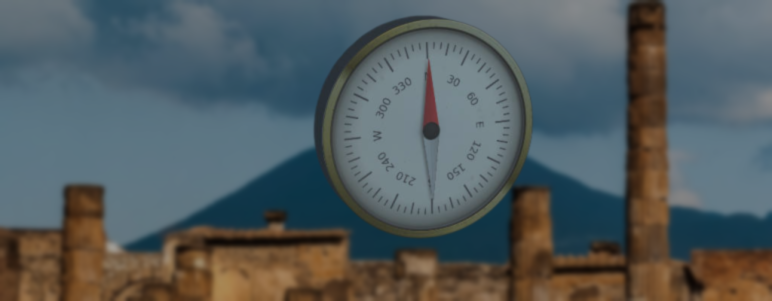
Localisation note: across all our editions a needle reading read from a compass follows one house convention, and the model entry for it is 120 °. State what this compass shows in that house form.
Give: 0 °
